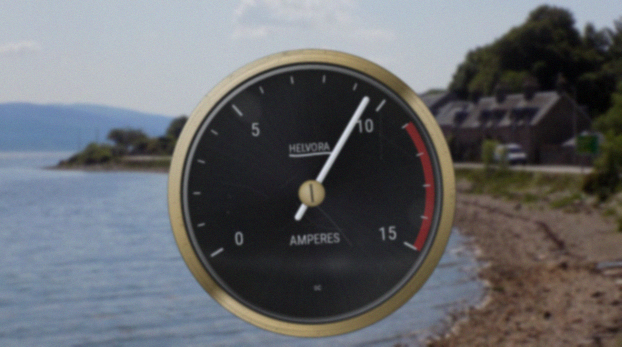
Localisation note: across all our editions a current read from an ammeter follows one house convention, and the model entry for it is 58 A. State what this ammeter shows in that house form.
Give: 9.5 A
